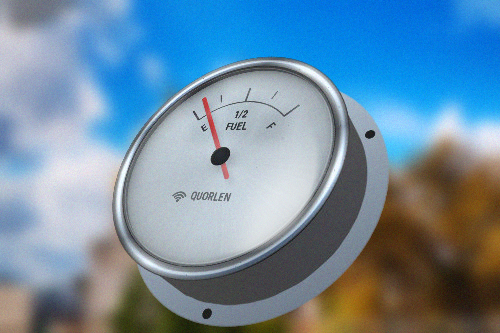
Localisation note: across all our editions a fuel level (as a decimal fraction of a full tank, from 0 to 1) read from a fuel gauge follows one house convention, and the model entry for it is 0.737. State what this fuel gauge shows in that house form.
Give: 0.125
